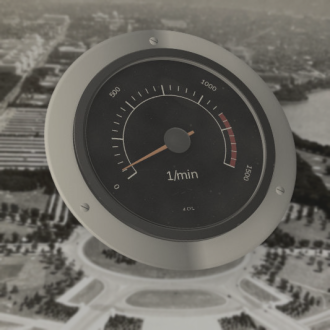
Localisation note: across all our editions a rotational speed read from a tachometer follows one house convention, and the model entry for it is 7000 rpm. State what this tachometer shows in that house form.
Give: 50 rpm
